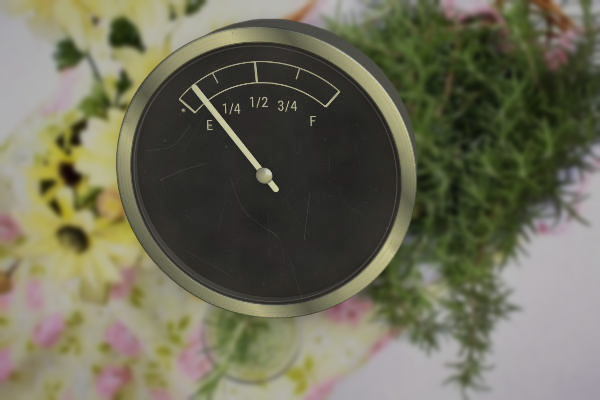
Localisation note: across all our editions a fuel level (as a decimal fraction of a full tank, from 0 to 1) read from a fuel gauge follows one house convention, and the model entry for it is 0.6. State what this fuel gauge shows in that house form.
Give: 0.125
